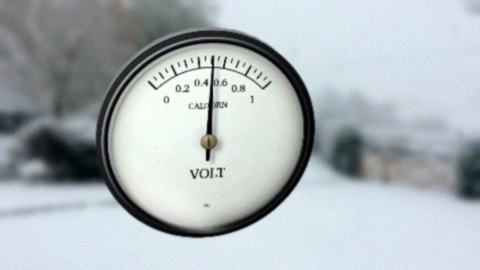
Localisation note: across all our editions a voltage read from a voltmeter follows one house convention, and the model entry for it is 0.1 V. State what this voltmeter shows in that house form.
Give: 0.5 V
